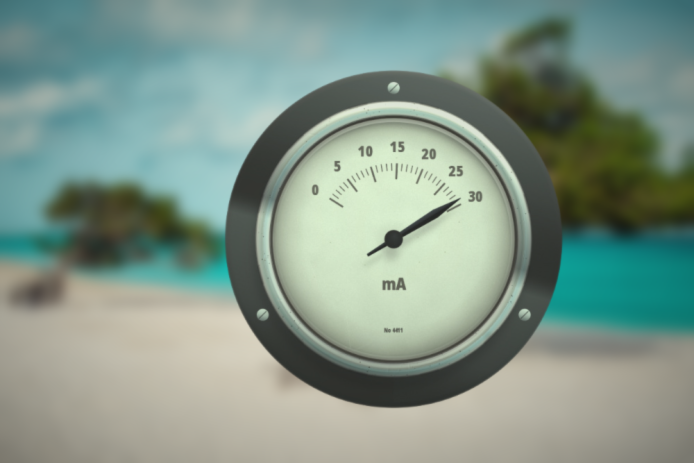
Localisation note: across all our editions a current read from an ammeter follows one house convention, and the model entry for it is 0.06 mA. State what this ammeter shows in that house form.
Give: 29 mA
